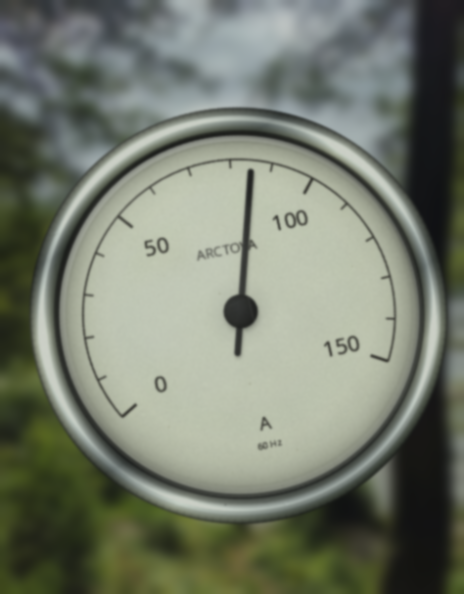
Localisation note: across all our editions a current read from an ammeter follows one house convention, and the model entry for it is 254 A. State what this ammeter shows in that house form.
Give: 85 A
